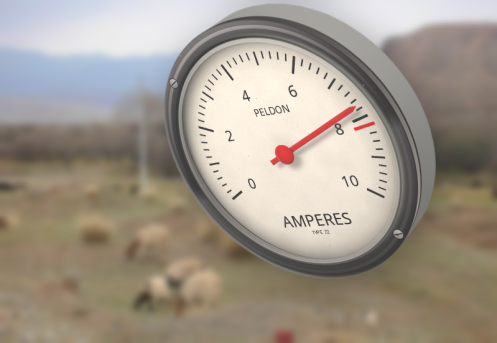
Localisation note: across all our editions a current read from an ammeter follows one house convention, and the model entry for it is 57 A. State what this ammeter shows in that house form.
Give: 7.7 A
